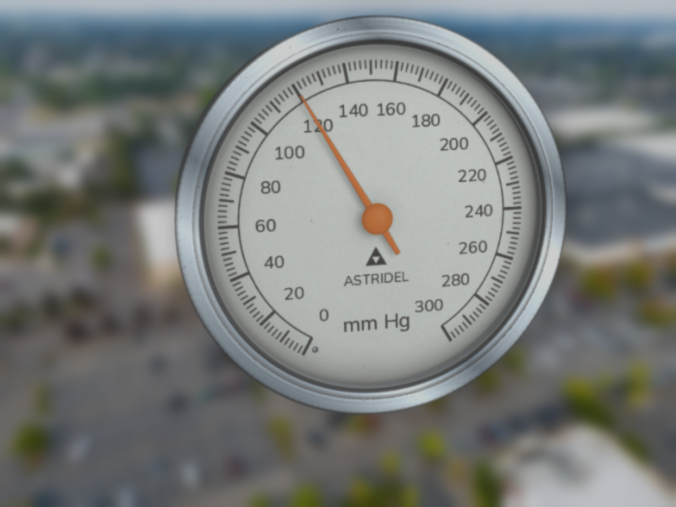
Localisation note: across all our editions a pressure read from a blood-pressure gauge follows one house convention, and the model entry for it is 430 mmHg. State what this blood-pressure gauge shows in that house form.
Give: 120 mmHg
